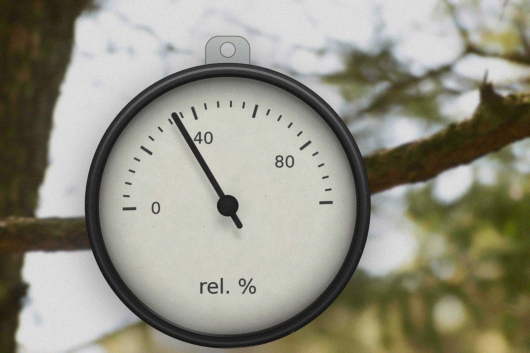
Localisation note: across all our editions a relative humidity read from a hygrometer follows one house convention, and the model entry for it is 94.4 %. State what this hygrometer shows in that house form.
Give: 34 %
